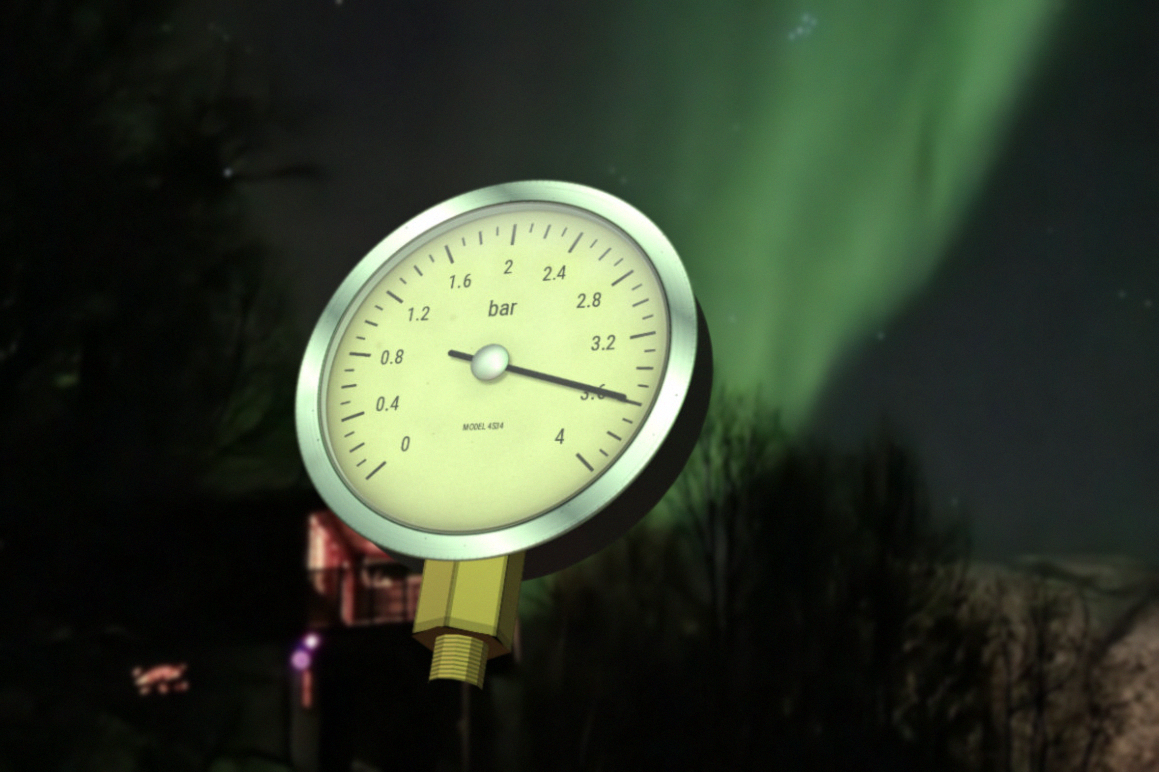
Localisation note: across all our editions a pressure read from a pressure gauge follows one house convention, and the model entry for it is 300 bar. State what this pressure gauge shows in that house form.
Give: 3.6 bar
